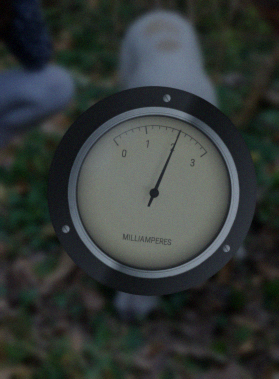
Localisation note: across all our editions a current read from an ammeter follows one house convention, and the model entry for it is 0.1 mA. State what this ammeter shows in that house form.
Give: 2 mA
